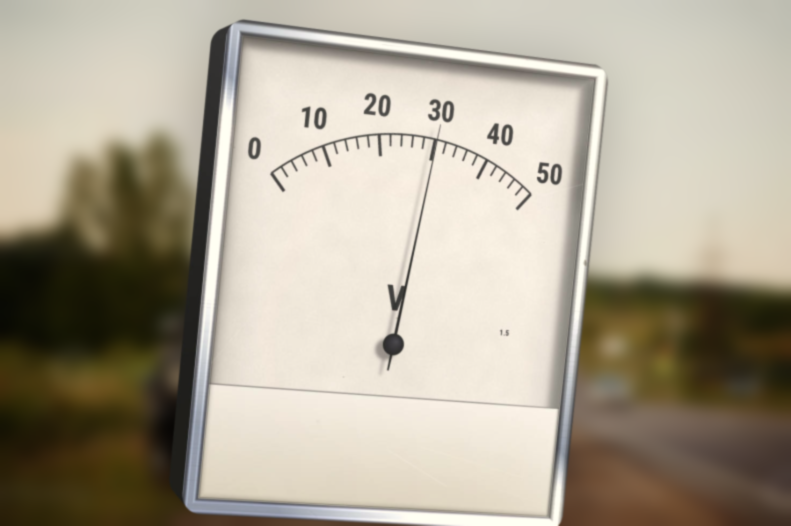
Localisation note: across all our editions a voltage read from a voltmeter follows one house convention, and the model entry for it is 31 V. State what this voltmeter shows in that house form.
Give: 30 V
